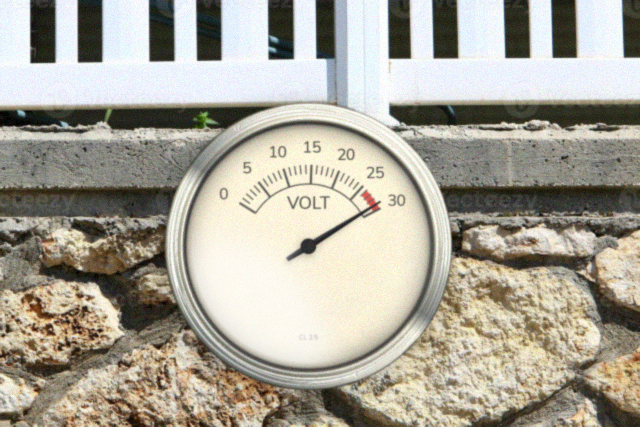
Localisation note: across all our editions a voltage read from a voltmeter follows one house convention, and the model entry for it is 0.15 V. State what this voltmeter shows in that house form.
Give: 29 V
